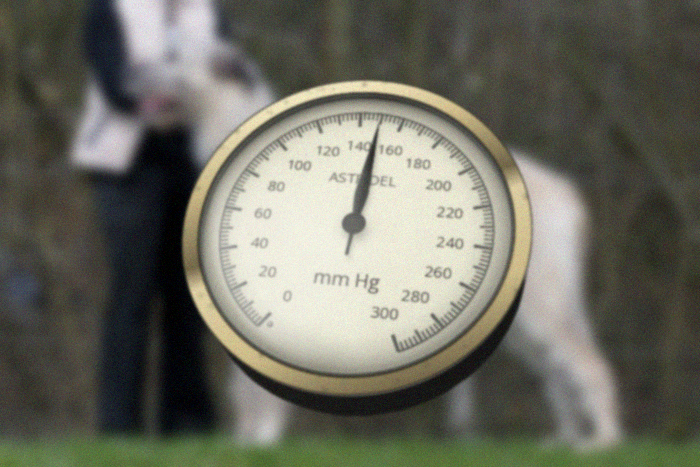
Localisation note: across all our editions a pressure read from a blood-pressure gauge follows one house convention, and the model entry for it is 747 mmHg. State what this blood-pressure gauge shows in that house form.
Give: 150 mmHg
